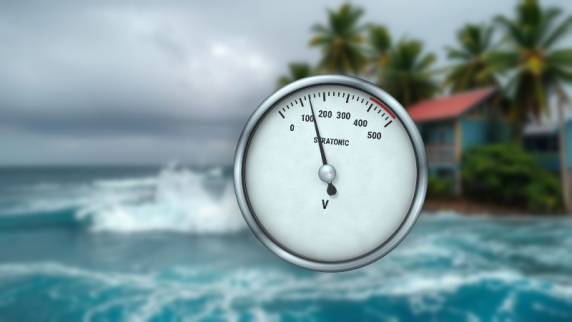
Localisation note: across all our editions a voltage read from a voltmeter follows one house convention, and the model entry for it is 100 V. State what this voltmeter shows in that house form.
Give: 140 V
